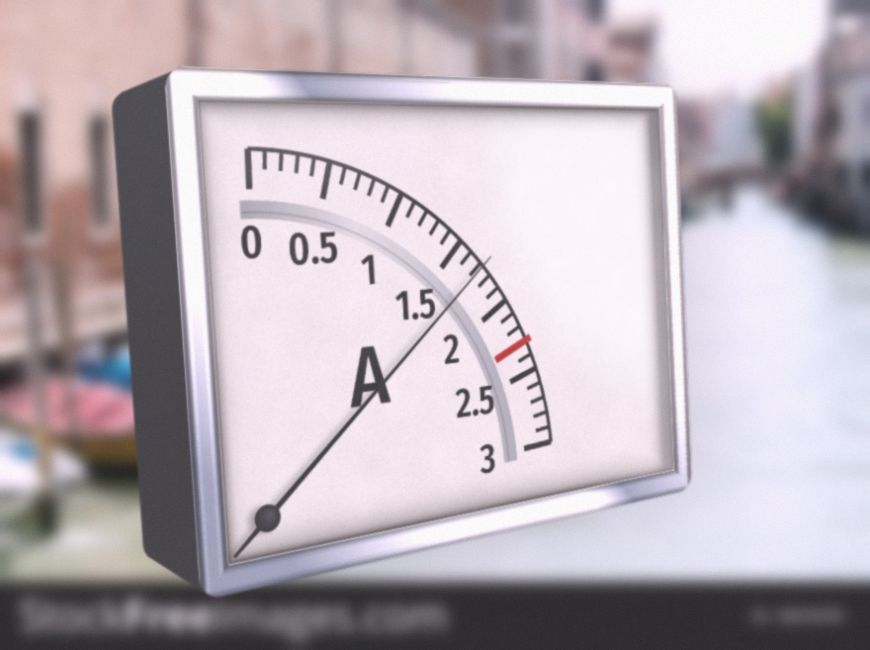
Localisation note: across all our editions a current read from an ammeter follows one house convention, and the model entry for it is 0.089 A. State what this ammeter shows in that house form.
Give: 1.7 A
